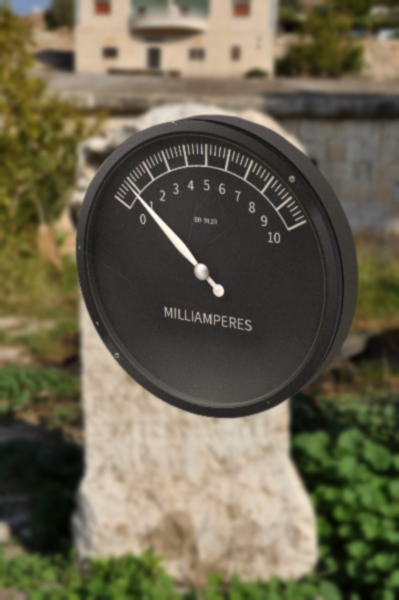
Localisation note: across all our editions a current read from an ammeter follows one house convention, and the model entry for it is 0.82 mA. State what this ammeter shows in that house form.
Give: 1 mA
